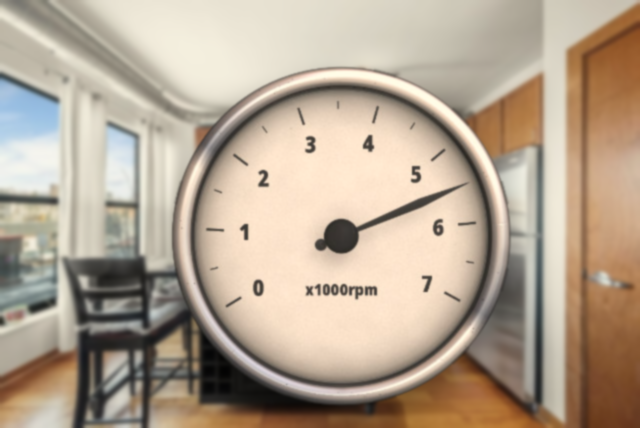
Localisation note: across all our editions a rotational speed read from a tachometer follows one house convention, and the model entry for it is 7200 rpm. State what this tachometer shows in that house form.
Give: 5500 rpm
